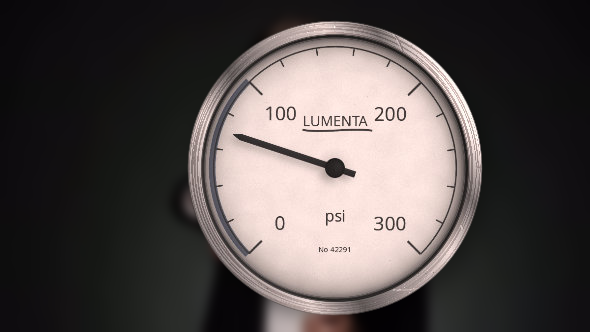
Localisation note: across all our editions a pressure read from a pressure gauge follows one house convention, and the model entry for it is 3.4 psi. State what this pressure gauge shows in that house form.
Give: 70 psi
